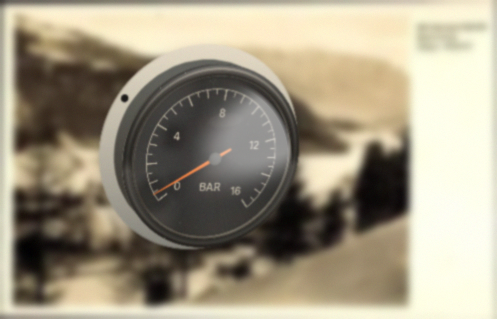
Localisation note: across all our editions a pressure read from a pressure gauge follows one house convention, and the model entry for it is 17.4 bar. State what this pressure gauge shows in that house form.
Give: 0.5 bar
